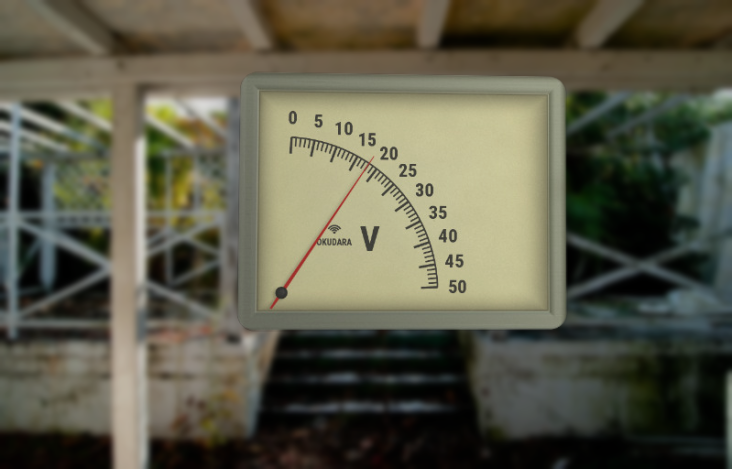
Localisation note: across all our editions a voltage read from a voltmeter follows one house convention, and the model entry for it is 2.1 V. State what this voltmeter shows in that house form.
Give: 18 V
